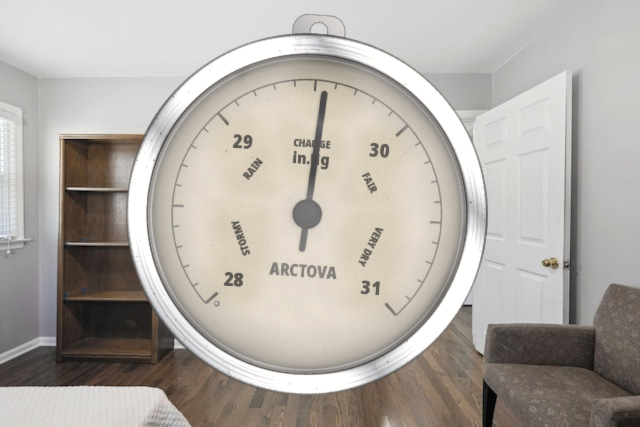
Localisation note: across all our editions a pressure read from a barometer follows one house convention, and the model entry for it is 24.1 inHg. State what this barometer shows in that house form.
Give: 29.55 inHg
